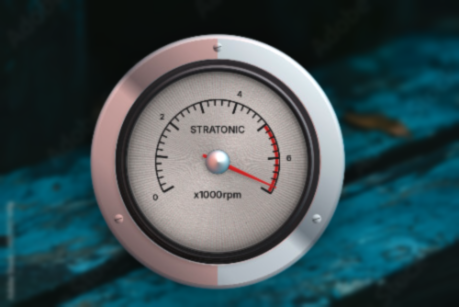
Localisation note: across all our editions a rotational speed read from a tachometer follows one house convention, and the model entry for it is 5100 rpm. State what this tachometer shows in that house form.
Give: 6800 rpm
